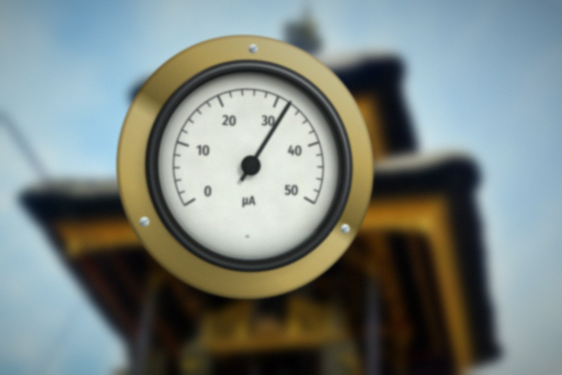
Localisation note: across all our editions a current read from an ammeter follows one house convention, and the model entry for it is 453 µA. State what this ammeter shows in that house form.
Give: 32 µA
